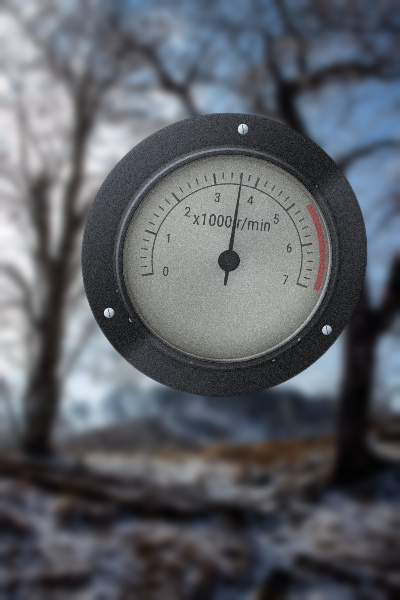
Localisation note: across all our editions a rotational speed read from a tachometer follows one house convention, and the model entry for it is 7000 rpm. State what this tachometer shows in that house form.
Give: 3600 rpm
